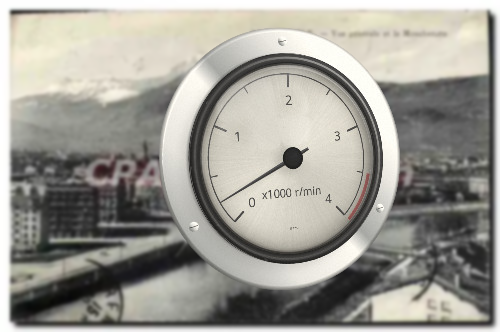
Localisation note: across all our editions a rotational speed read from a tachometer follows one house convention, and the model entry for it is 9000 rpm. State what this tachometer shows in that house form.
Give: 250 rpm
